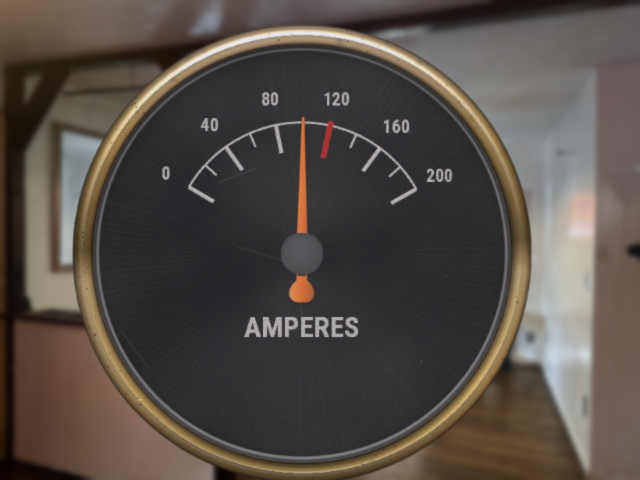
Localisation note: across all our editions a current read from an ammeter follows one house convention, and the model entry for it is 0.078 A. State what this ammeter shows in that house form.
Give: 100 A
